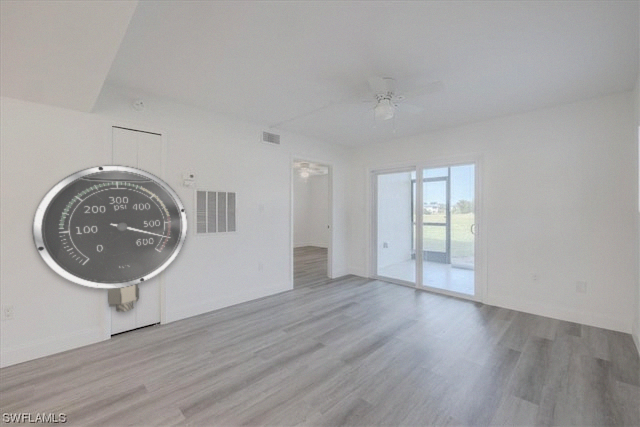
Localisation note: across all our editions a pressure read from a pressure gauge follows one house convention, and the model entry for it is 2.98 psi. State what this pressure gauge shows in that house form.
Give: 550 psi
